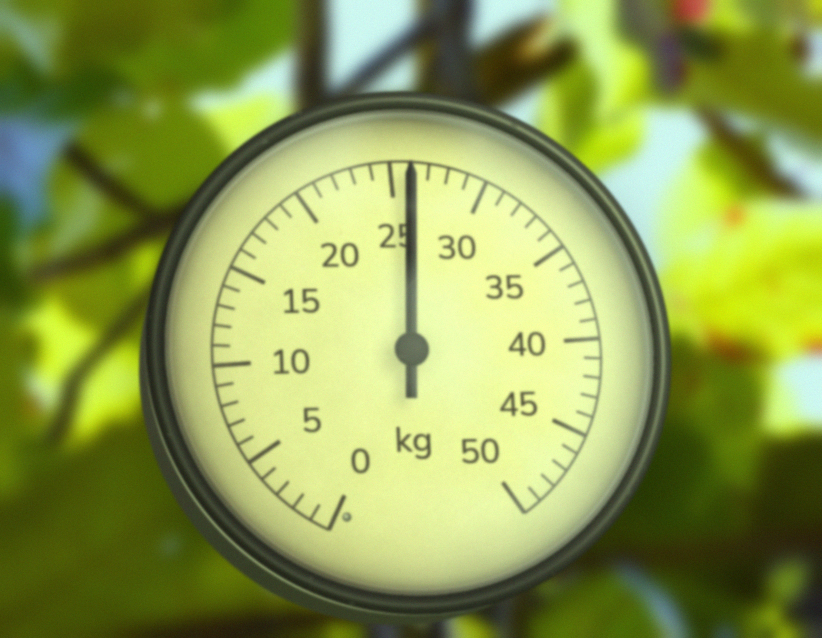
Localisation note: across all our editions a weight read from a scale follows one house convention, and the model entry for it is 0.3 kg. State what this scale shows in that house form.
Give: 26 kg
